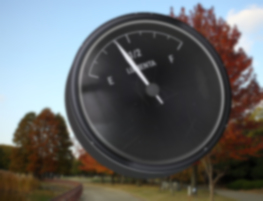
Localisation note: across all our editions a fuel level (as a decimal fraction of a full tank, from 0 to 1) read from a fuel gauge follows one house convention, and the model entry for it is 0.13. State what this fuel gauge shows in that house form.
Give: 0.375
